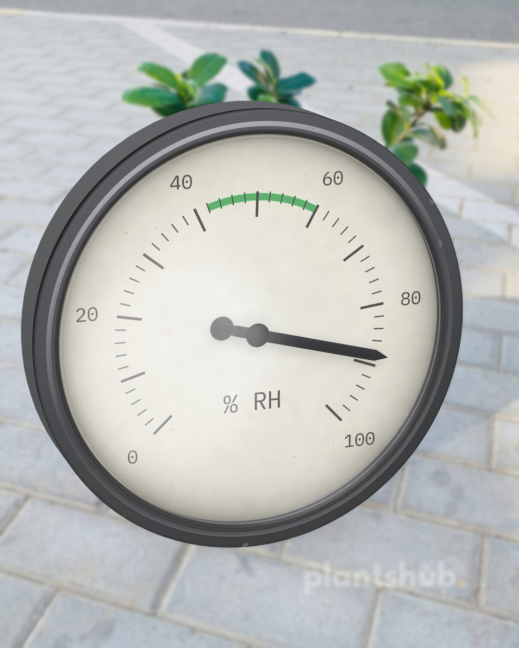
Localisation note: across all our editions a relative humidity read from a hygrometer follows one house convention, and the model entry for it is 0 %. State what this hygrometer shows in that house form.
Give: 88 %
